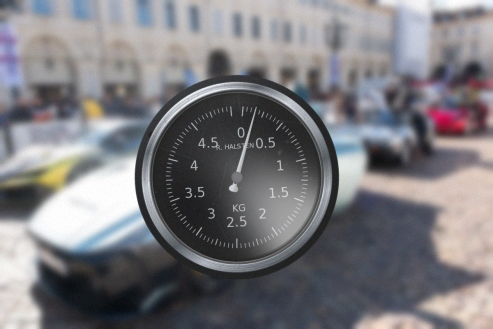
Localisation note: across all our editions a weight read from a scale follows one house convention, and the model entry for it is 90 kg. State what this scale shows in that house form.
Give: 0.15 kg
